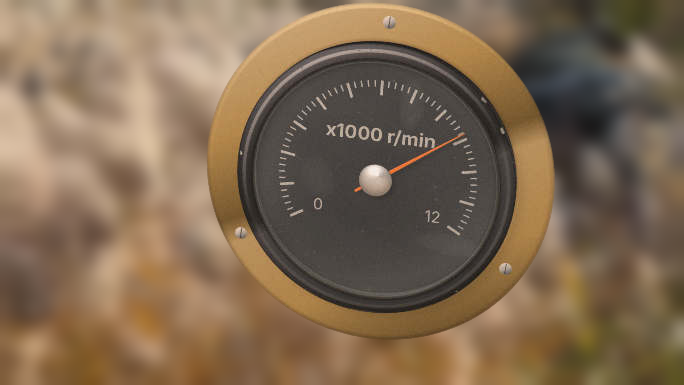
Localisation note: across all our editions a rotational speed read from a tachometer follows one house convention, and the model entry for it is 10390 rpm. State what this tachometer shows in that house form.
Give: 8800 rpm
